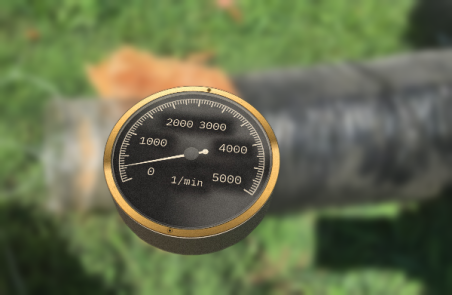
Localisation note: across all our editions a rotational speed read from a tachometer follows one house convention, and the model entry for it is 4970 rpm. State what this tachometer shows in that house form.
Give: 250 rpm
